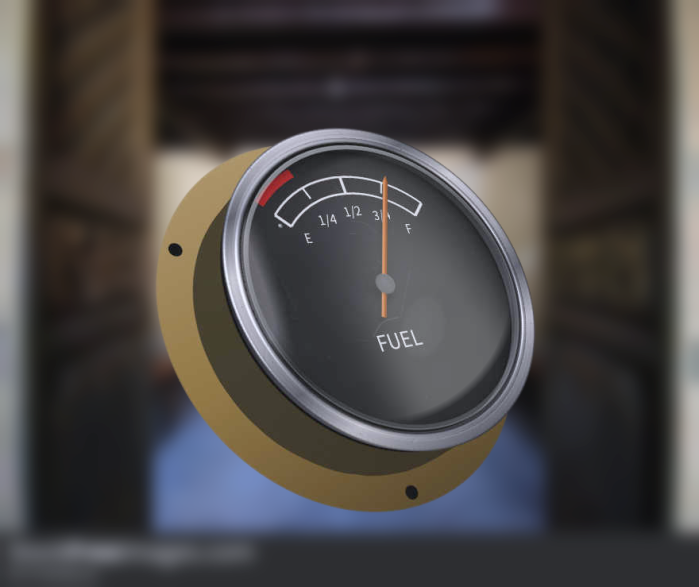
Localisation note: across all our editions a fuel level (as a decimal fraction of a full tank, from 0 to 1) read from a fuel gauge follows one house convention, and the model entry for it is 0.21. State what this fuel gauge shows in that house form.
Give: 0.75
